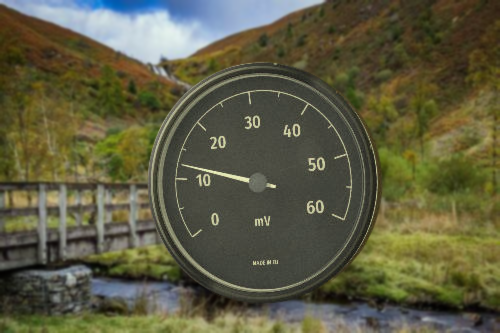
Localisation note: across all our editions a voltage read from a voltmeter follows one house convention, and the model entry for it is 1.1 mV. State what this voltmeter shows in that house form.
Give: 12.5 mV
